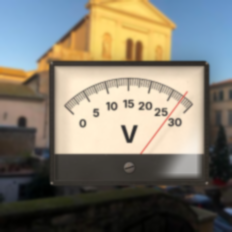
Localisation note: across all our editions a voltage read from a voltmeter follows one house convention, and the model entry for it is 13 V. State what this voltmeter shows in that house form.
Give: 27.5 V
